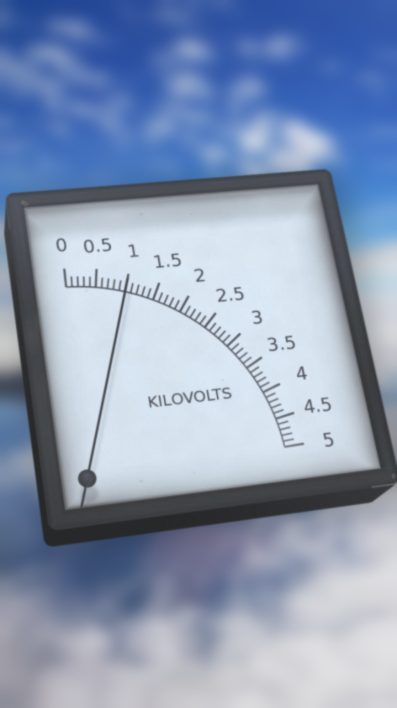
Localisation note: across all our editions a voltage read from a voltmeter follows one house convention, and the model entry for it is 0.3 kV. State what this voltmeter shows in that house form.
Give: 1 kV
